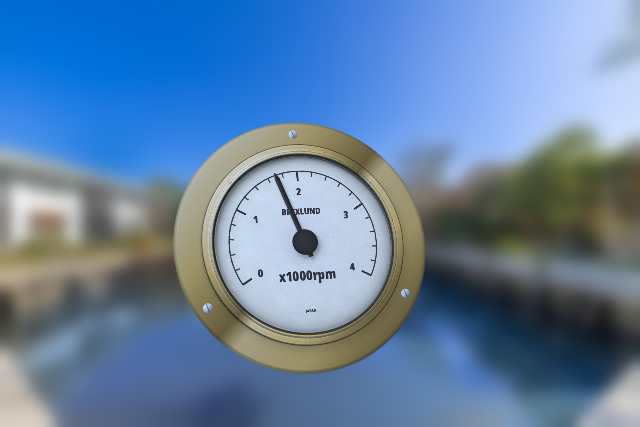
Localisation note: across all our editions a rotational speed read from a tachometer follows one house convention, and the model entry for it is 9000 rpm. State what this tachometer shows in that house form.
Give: 1700 rpm
